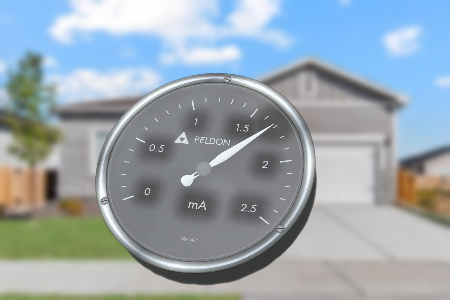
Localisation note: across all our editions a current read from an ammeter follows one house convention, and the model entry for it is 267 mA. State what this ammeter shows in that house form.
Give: 1.7 mA
